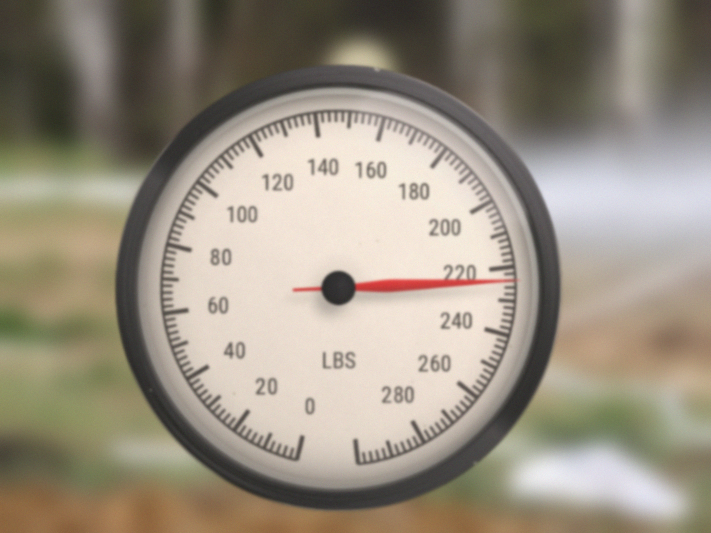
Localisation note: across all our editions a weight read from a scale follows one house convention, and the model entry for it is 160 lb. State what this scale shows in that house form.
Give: 224 lb
